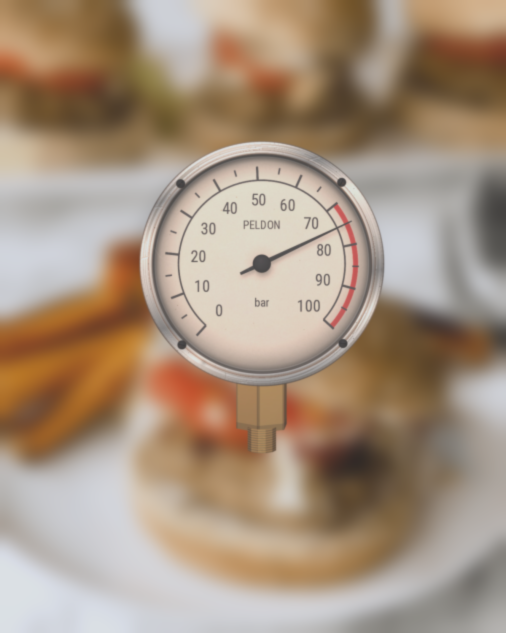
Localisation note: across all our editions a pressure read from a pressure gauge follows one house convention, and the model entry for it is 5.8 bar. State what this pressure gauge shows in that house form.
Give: 75 bar
